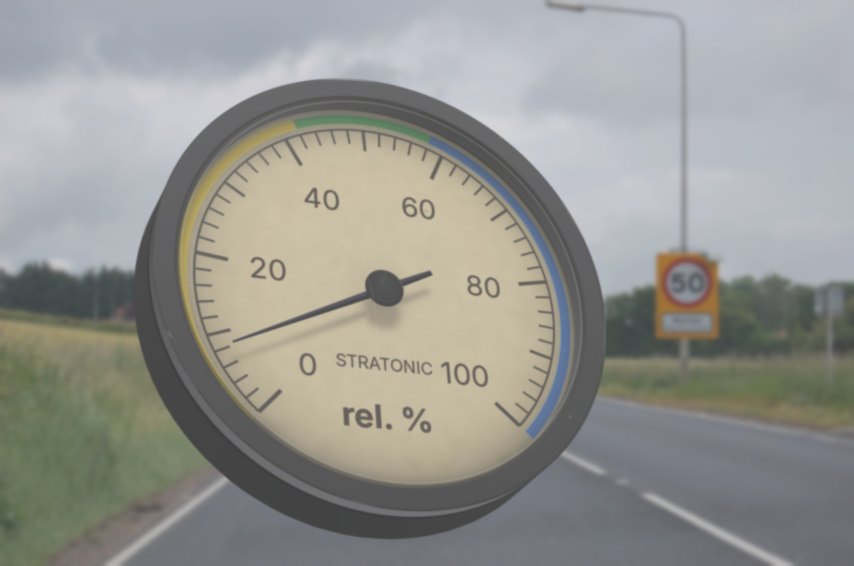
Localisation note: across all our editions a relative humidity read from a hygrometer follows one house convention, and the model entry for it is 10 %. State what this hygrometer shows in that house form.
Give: 8 %
